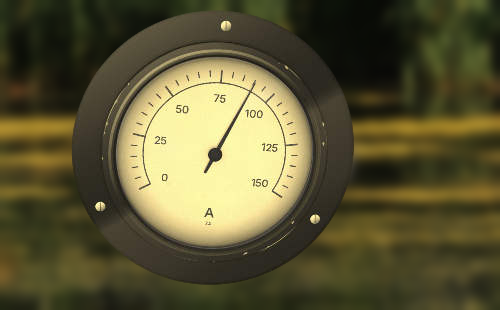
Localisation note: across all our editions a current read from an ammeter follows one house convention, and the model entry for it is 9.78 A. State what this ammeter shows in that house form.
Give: 90 A
